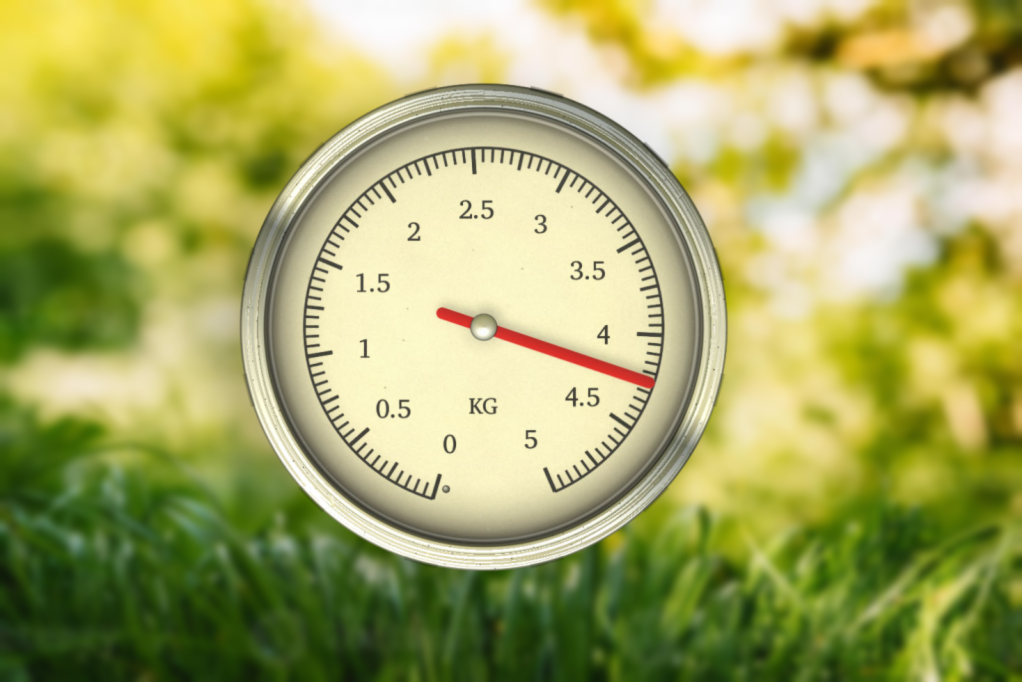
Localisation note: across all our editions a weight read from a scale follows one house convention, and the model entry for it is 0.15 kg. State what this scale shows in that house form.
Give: 4.25 kg
